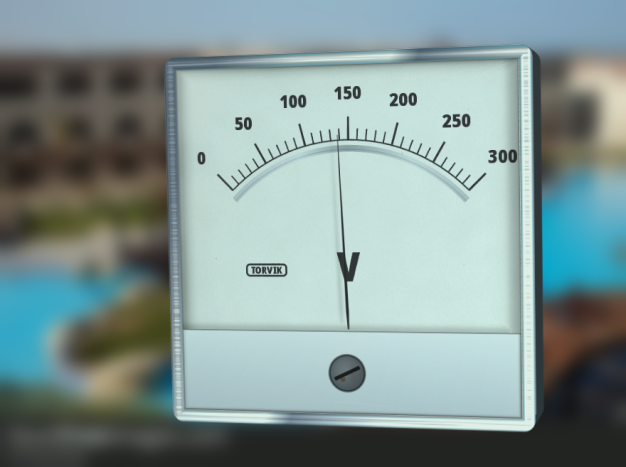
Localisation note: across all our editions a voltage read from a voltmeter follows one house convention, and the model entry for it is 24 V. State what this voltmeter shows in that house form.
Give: 140 V
